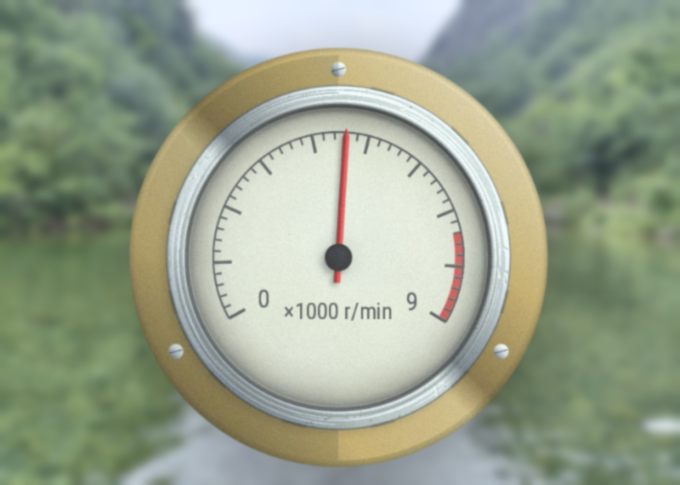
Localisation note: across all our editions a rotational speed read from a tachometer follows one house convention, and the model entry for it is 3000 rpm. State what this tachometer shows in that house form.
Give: 4600 rpm
